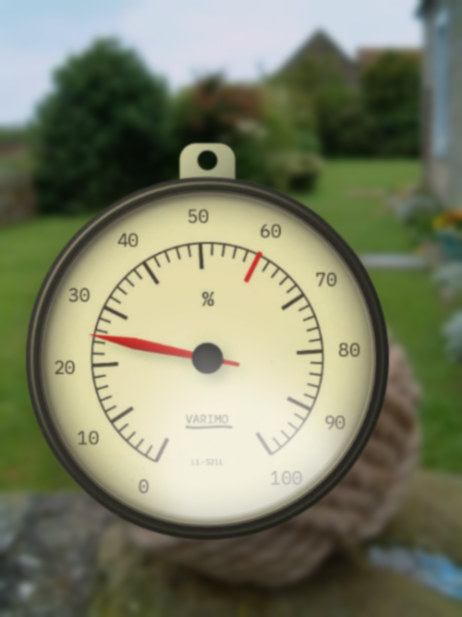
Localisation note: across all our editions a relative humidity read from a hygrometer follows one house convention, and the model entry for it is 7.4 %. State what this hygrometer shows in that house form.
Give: 25 %
